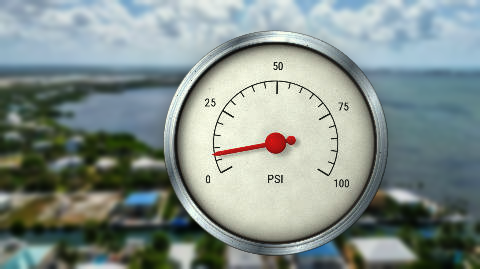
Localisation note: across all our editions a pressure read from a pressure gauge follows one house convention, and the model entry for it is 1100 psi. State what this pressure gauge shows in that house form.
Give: 7.5 psi
